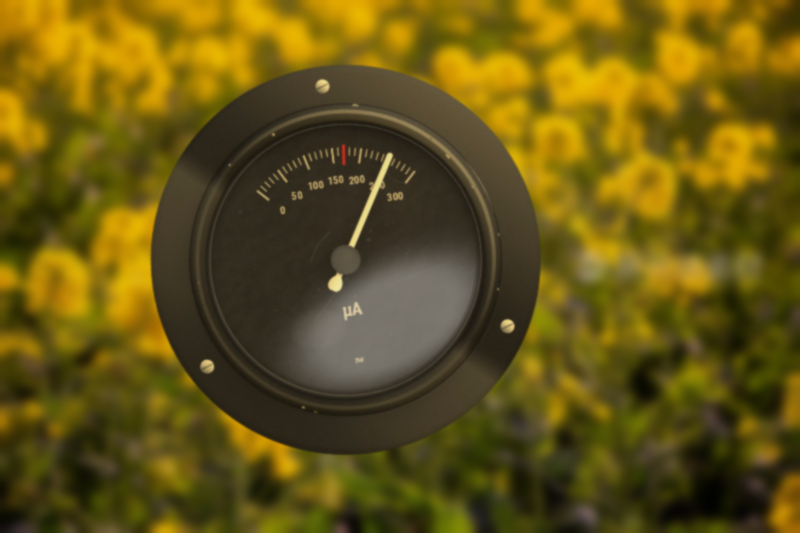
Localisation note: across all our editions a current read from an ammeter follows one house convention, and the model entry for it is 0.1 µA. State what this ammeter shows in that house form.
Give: 250 µA
